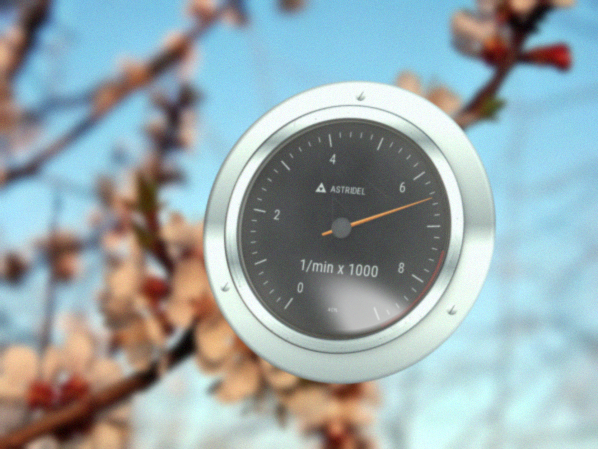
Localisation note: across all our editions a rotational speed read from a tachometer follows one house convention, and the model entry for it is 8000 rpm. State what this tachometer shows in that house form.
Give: 6500 rpm
